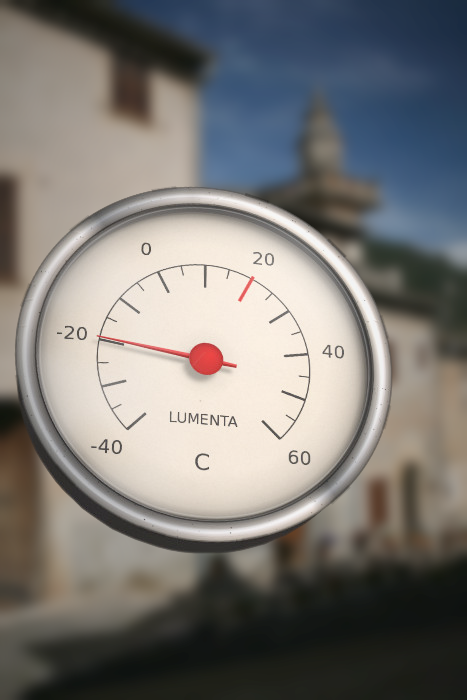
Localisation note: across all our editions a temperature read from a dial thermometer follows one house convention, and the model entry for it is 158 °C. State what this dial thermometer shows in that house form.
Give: -20 °C
